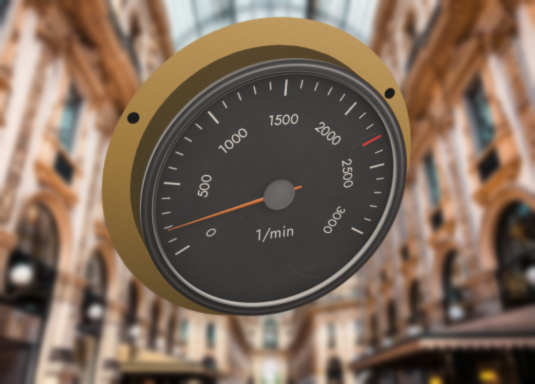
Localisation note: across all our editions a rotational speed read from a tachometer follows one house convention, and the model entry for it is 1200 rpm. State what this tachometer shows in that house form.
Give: 200 rpm
